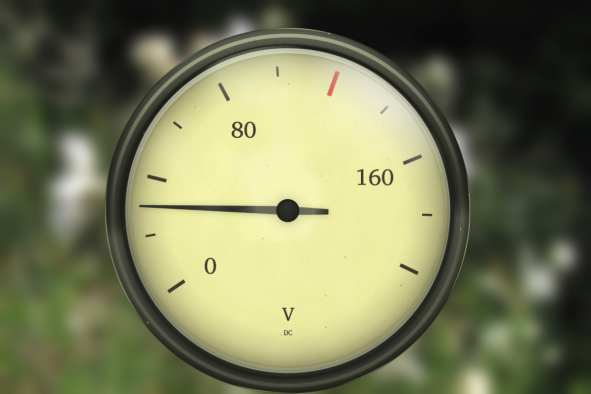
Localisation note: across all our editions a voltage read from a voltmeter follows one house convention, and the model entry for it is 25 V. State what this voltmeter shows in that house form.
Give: 30 V
